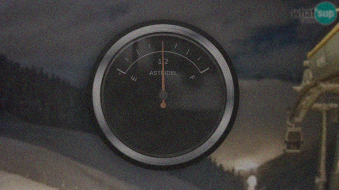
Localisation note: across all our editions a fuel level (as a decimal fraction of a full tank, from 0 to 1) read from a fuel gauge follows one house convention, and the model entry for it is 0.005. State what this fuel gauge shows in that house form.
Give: 0.5
